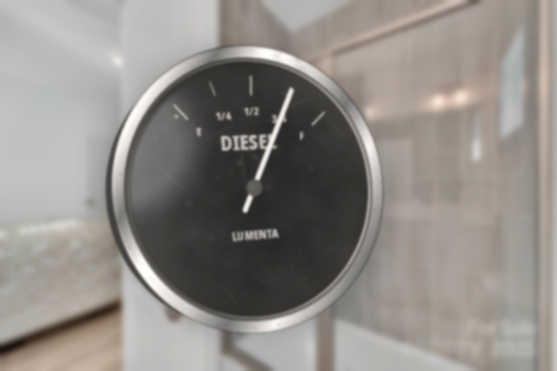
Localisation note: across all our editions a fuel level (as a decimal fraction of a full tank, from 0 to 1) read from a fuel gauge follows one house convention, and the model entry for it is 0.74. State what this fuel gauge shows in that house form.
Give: 0.75
